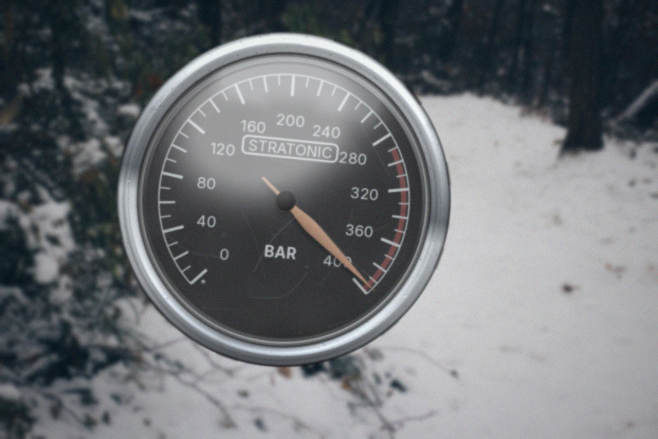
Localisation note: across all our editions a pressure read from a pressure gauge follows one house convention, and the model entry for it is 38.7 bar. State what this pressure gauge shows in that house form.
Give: 395 bar
